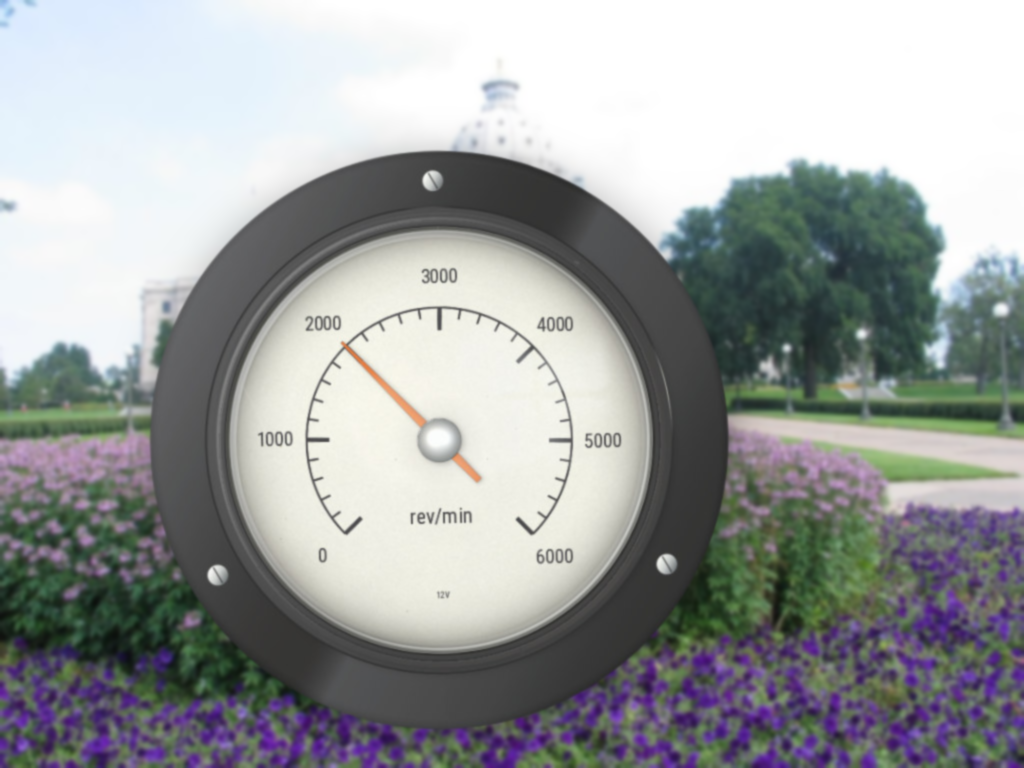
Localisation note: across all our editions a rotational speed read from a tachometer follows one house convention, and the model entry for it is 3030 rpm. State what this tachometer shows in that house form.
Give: 2000 rpm
